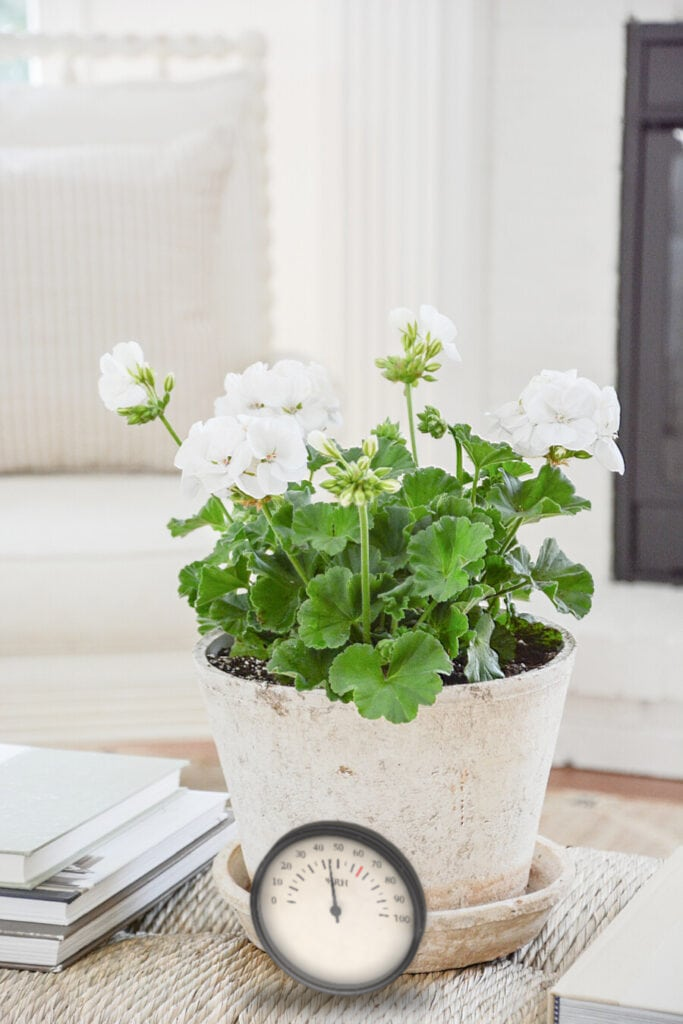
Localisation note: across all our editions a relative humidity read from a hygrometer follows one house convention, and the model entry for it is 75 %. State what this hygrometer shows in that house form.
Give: 45 %
